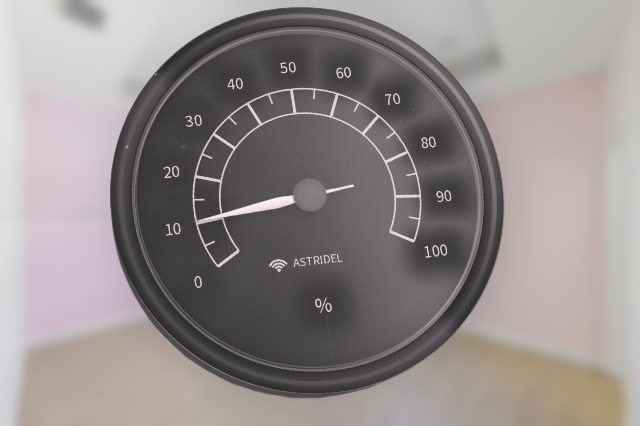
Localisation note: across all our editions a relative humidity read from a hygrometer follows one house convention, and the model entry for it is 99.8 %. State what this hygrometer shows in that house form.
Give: 10 %
